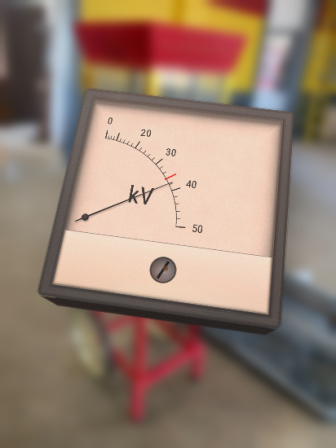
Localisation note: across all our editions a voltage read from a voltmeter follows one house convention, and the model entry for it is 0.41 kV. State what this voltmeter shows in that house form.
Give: 38 kV
